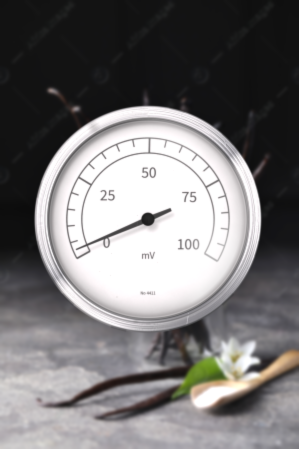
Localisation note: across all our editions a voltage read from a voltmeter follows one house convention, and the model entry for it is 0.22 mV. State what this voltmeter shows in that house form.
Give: 2.5 mV
